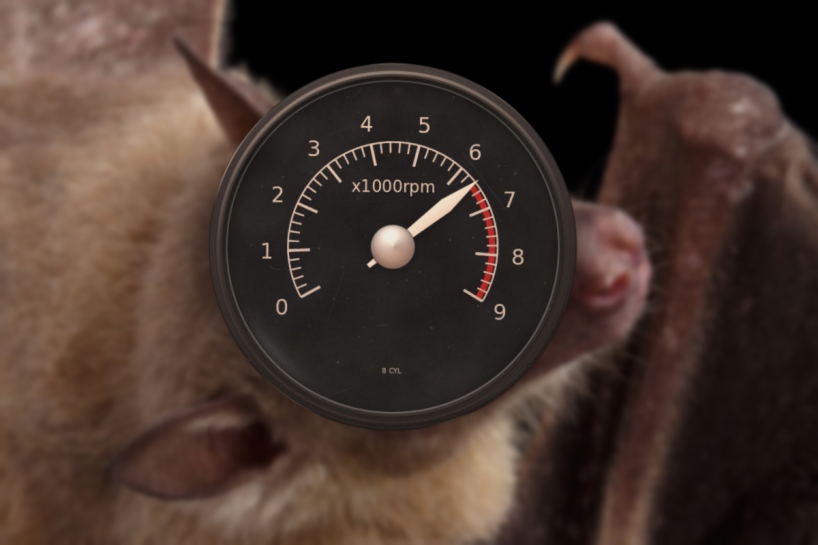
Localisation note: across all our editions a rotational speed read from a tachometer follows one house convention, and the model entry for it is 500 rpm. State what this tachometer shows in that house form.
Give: 6400 rpm
